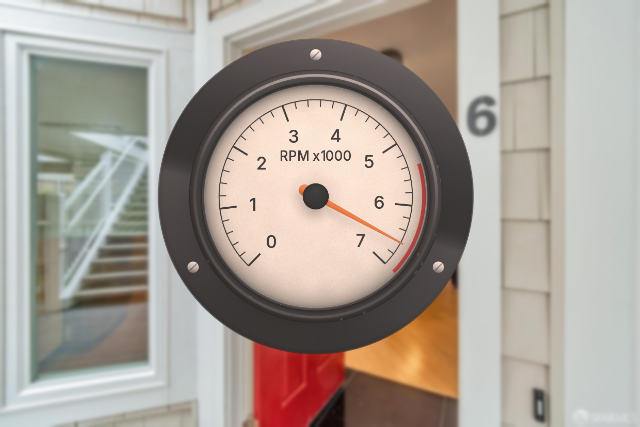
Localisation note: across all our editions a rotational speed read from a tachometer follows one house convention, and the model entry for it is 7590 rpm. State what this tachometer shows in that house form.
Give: 6600 rpm
